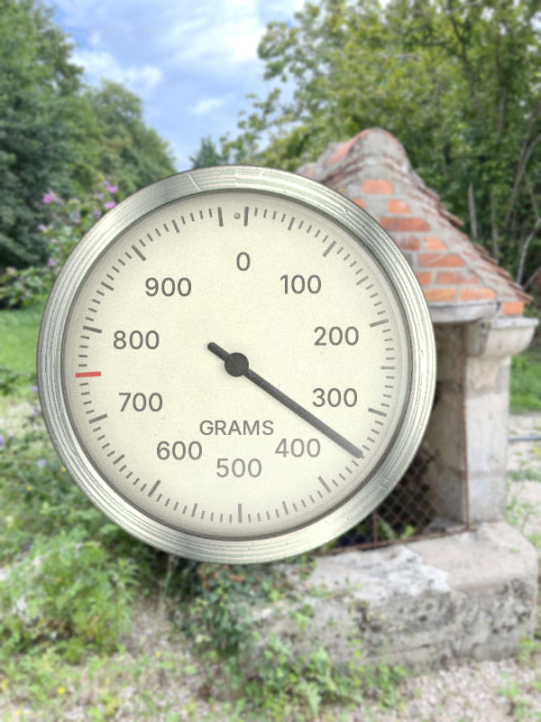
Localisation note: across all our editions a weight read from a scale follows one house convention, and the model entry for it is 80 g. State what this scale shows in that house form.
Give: 350 g
